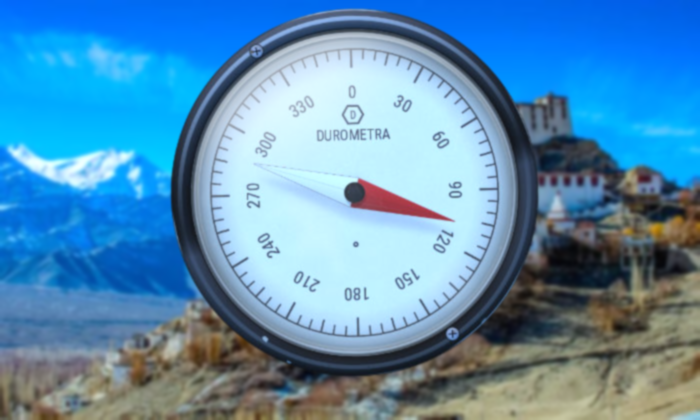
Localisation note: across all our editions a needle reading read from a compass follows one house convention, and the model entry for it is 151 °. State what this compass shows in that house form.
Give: 107.5 °
